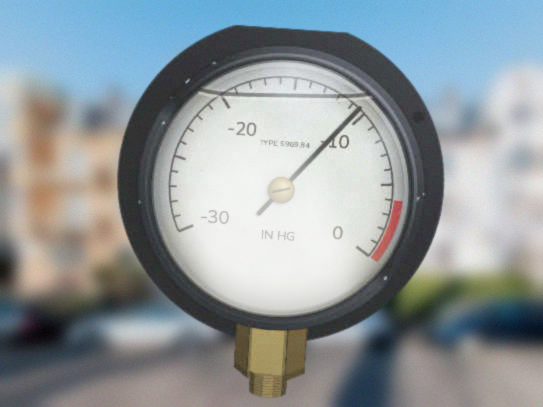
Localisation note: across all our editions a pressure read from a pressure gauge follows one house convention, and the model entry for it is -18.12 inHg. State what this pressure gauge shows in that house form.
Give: -10.5 inHg
